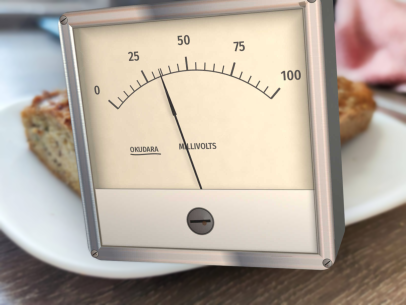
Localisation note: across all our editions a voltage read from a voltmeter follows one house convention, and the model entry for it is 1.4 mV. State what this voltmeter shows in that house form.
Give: 35 mV
